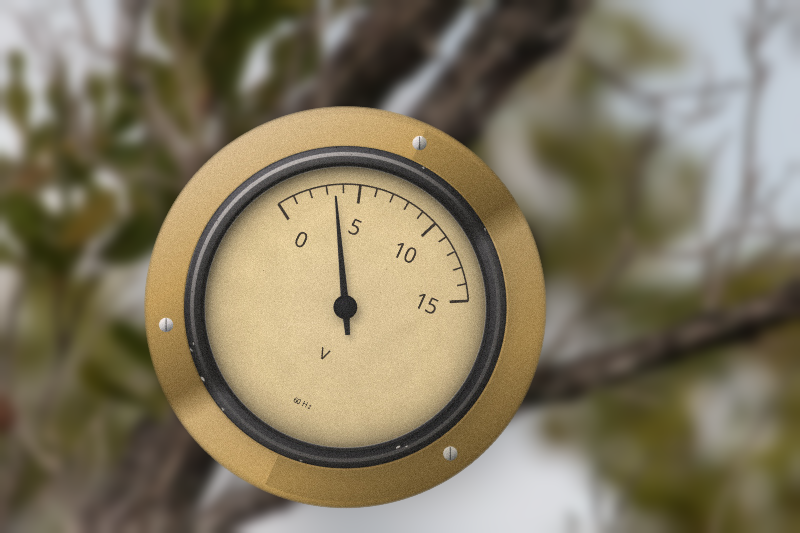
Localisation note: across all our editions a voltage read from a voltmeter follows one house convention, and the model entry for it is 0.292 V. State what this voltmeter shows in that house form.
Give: 3.5 V
